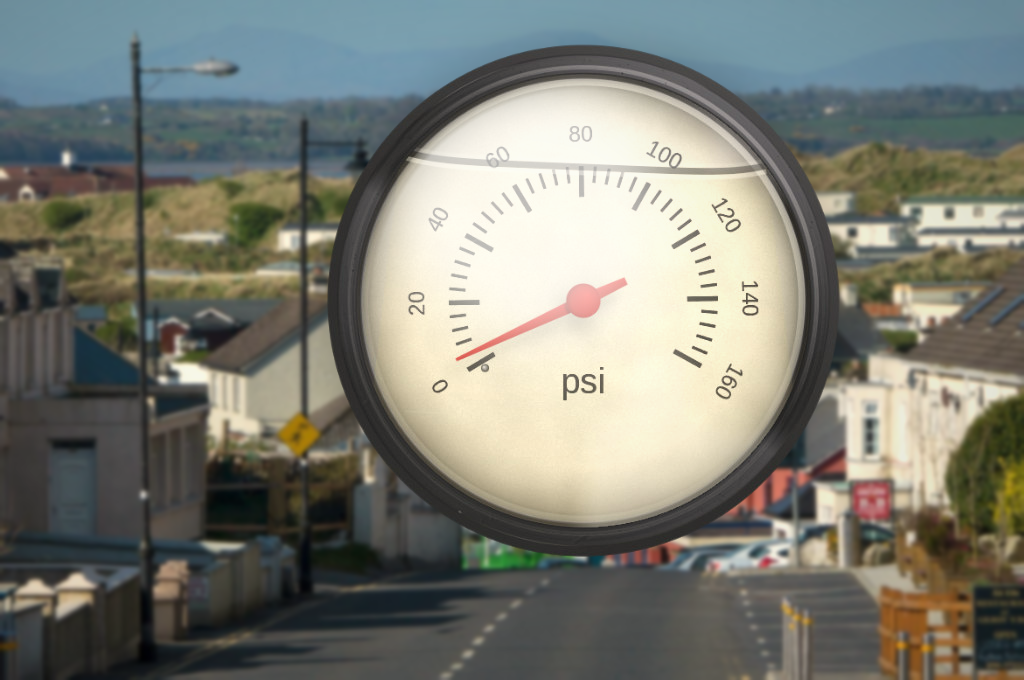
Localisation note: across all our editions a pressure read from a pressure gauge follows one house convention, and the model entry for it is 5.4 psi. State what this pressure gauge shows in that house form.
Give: 4 psi
